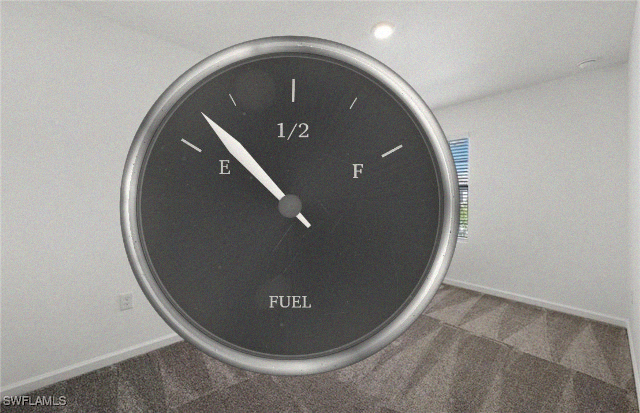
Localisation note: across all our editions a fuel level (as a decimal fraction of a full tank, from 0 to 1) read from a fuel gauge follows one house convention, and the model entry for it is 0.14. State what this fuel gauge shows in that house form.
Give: 0.125
